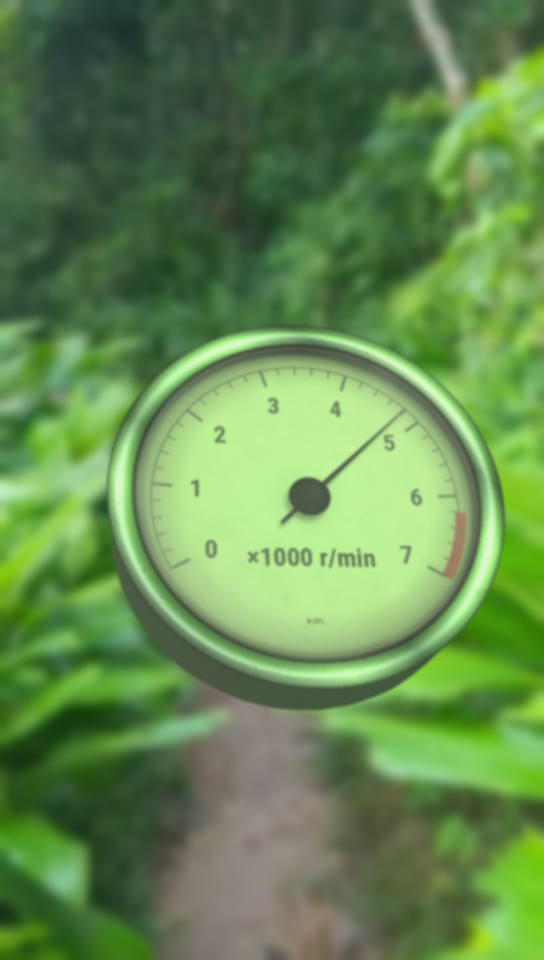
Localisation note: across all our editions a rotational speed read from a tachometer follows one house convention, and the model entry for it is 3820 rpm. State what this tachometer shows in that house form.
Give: 4800 rpm
